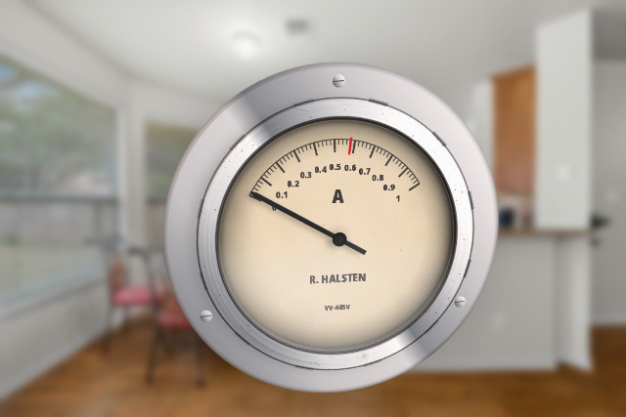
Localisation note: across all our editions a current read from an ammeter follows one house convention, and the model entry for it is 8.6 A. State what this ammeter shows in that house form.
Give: 0.02 A
